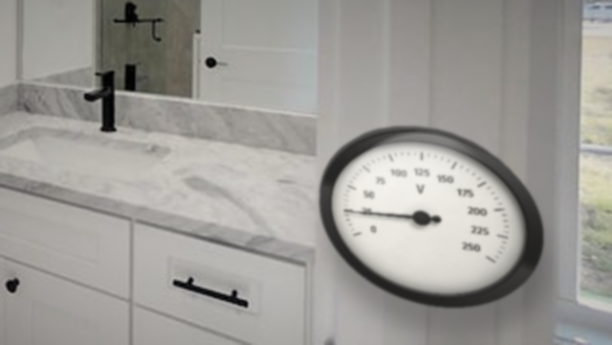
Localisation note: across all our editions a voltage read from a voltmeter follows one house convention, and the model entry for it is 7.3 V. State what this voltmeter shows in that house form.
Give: 25 V
